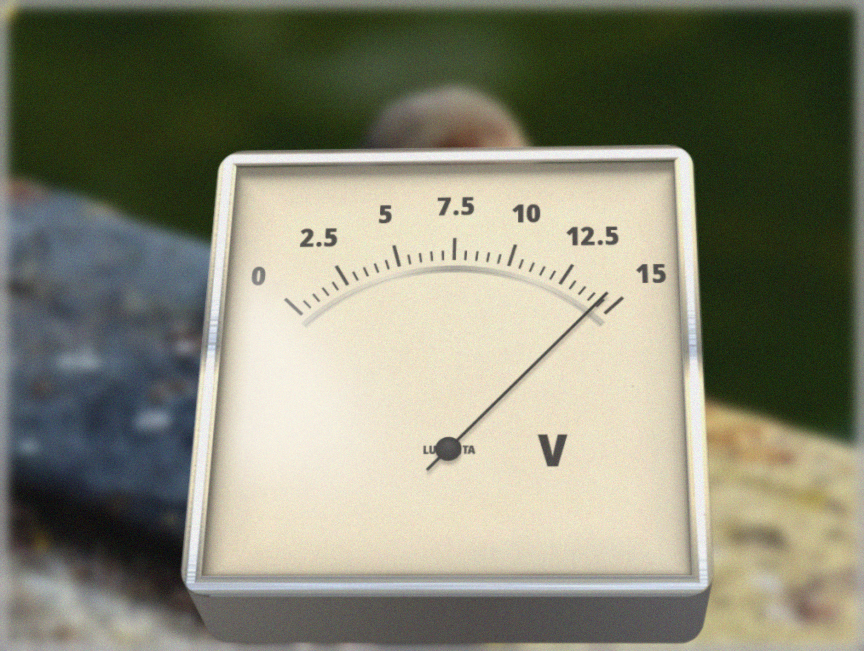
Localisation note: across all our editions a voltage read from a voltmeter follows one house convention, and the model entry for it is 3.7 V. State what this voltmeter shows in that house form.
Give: 14.5 V
